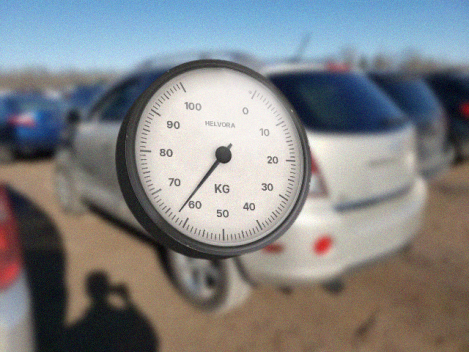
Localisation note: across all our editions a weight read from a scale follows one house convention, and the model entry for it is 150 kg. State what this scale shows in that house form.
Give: 63 kg
